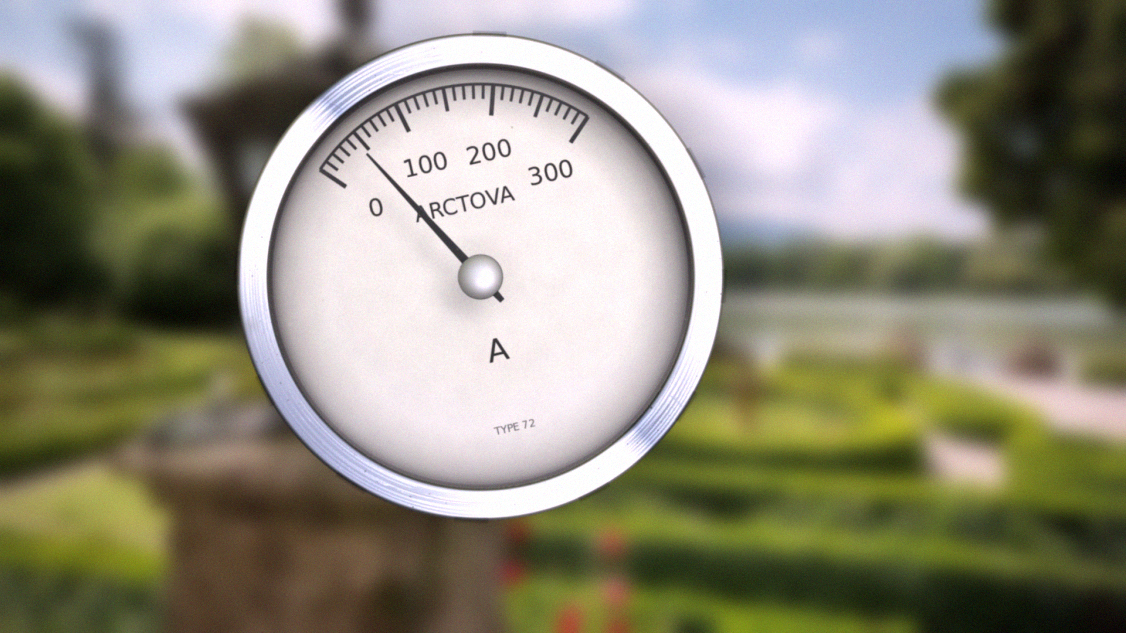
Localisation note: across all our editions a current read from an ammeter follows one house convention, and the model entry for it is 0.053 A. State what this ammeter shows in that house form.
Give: 45 A
